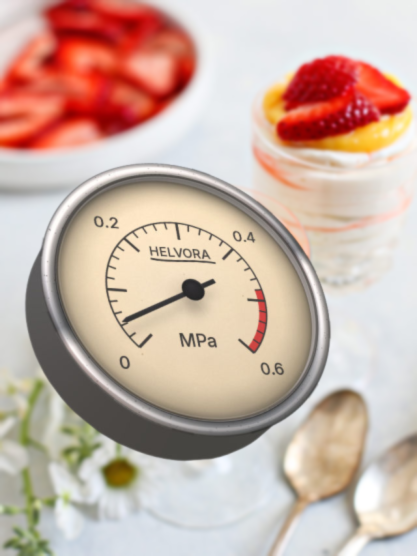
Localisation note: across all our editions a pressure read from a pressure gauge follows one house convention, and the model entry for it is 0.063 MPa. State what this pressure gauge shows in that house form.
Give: 0.04 MPa
